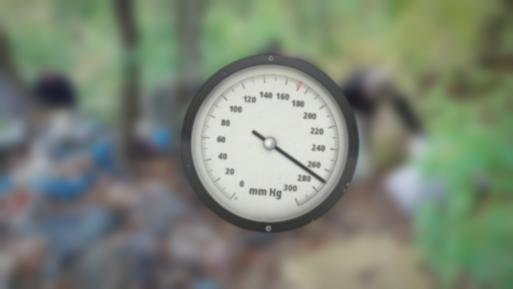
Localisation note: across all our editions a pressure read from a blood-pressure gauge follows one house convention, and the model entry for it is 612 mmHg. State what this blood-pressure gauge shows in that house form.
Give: 270 mmHg
